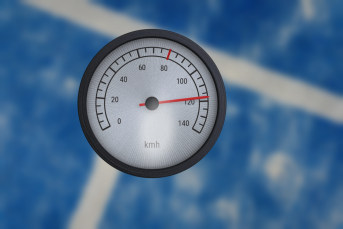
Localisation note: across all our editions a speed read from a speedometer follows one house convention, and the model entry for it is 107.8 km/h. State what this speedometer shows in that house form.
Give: 117.5 km/h
